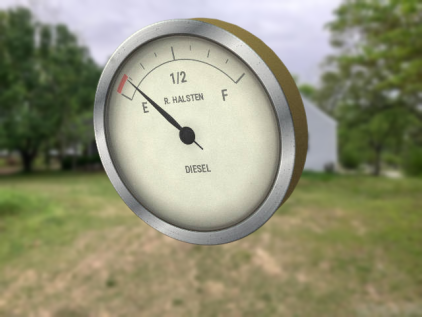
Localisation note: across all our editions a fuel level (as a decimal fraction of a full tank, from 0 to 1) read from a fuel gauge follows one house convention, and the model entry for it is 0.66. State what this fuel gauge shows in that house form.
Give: 0.125
